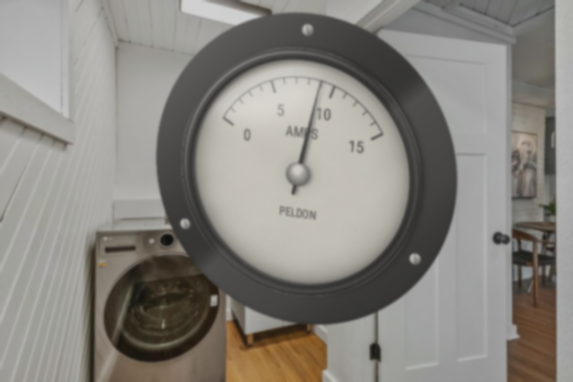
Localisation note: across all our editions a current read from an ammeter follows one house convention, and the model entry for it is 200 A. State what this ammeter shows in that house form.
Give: 9 A
